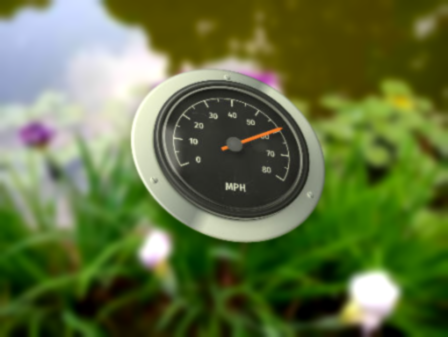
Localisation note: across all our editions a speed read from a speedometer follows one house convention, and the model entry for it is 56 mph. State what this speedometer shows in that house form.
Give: 60 mph
